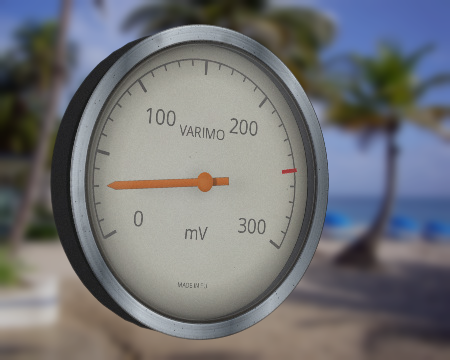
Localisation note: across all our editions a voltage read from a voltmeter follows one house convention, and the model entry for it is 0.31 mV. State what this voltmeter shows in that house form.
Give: 30 mV
